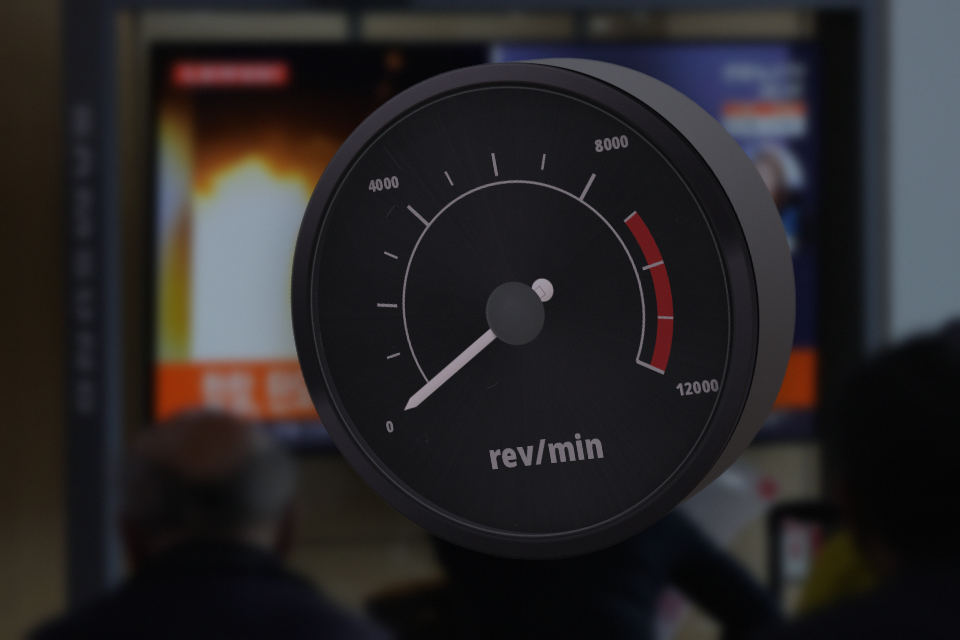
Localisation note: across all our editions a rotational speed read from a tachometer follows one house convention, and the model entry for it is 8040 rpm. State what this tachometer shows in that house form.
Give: 0 rpm
